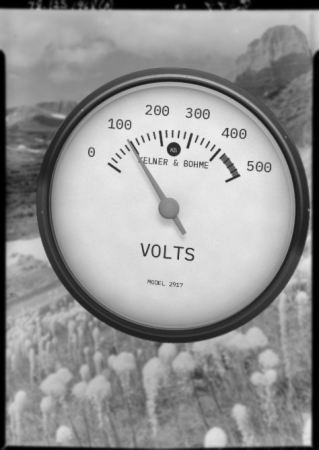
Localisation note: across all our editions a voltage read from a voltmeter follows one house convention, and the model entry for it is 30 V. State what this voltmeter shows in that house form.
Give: 100 V
